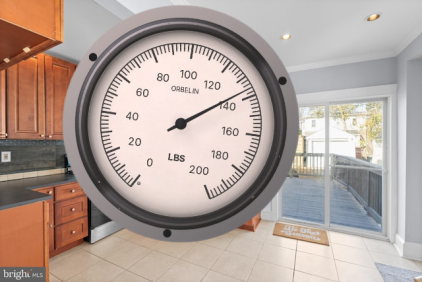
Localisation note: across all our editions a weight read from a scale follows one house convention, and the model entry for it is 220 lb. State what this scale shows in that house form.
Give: 136 lb
